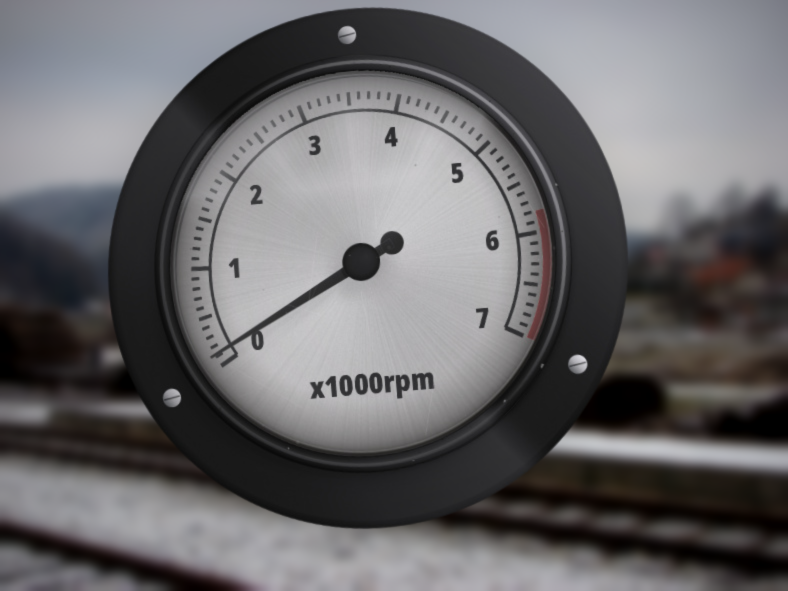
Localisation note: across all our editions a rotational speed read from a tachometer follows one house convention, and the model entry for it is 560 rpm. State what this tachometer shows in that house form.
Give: 100 rpm
